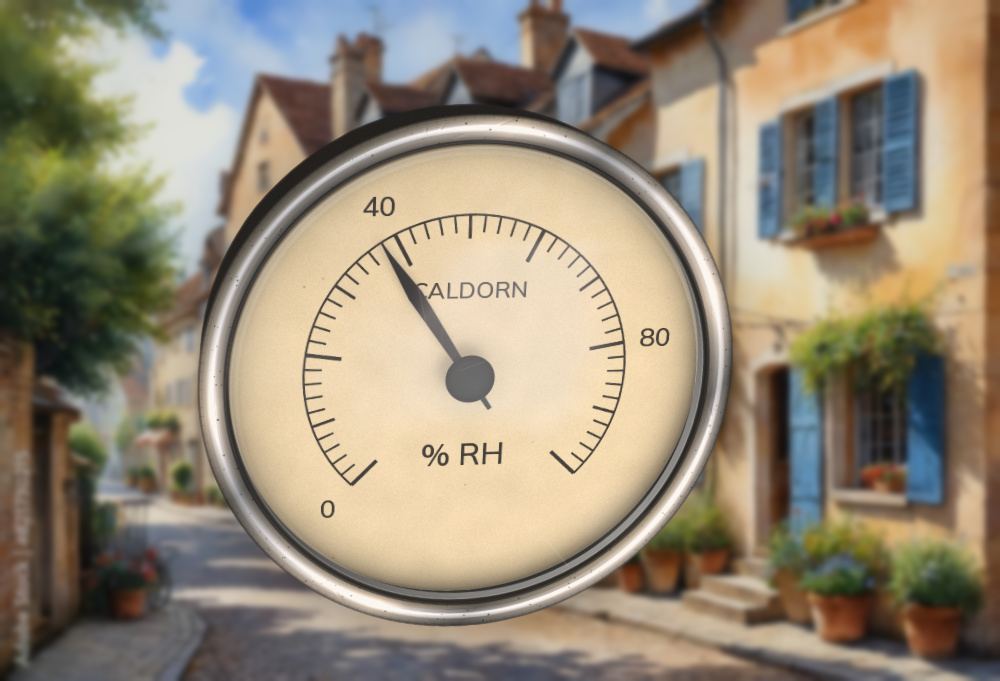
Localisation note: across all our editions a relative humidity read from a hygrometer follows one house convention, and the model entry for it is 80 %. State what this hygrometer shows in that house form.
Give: 38 %
